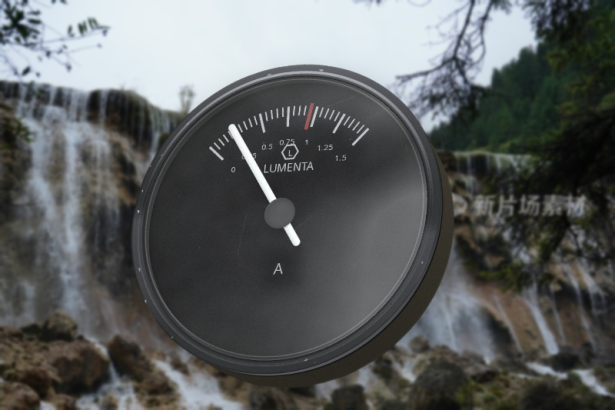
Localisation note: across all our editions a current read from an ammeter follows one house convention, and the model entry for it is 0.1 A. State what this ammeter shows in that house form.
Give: 0.25 A
